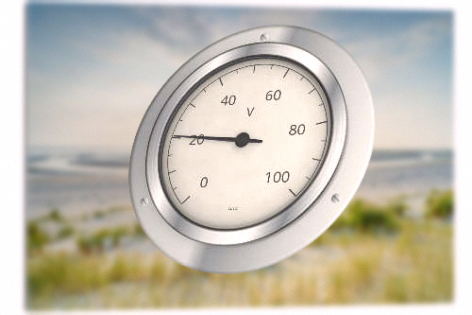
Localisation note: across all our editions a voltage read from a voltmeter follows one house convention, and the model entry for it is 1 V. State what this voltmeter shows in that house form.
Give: 20 V
